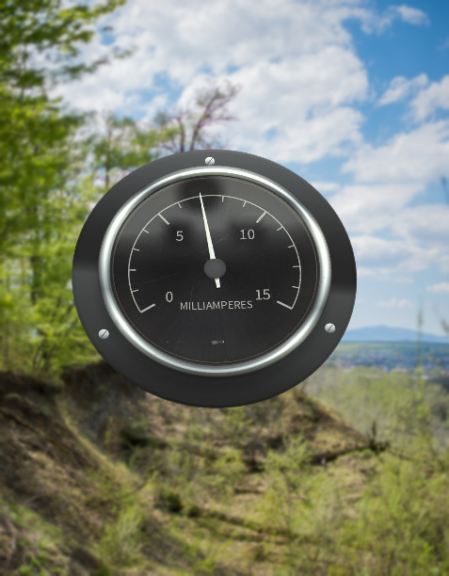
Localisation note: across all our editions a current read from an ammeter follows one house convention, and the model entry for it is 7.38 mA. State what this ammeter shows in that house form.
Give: 7 mA
